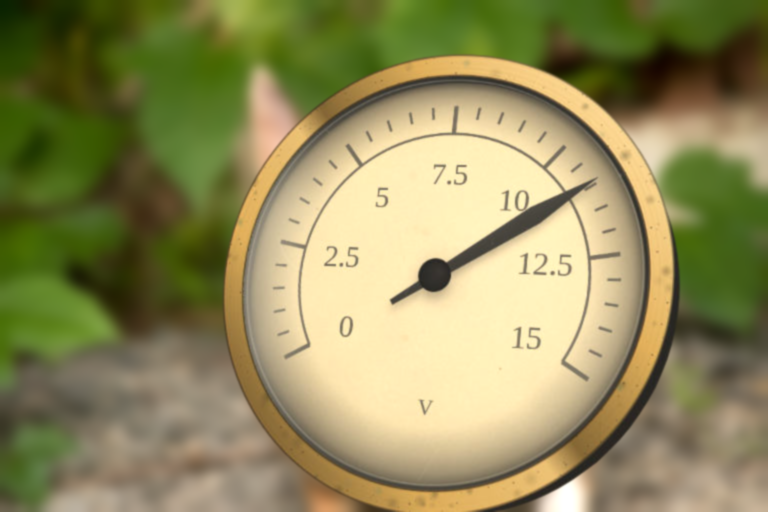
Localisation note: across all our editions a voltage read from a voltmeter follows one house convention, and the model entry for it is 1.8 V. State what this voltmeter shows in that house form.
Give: 11 V
